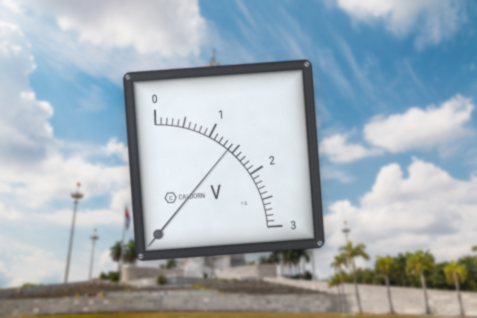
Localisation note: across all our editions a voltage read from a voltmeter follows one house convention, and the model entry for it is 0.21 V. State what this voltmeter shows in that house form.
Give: 1.4 V
